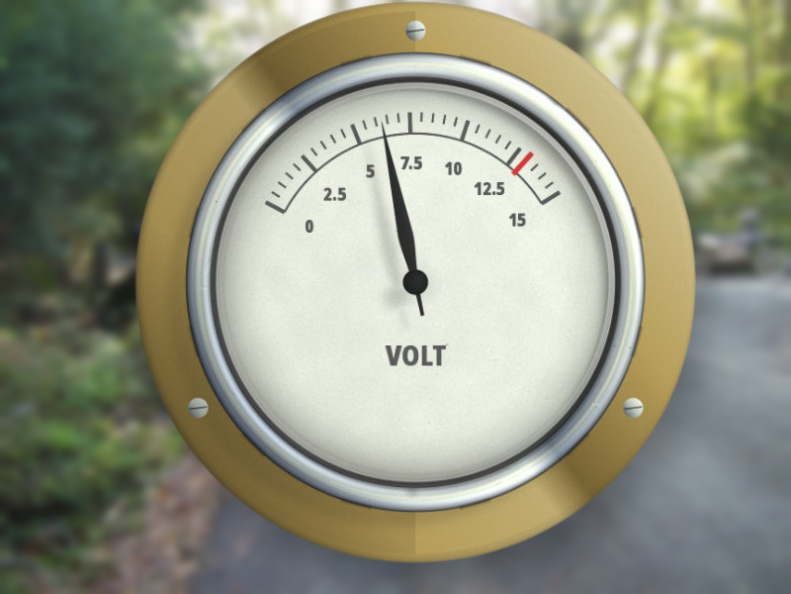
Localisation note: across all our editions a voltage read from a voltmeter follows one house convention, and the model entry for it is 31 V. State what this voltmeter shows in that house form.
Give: 6.25 V
